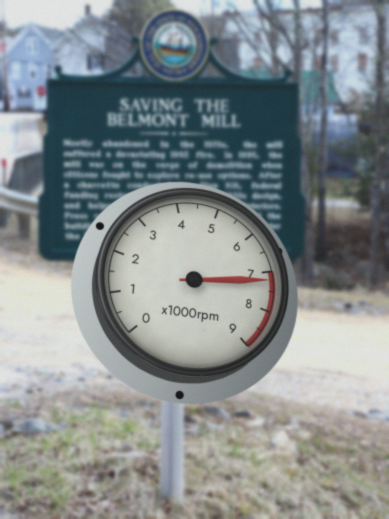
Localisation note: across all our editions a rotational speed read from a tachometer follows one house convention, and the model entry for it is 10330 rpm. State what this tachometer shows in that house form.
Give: 7250 rpm
